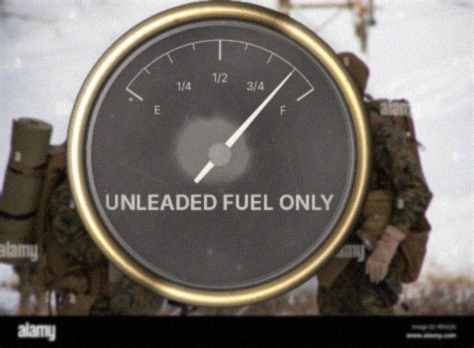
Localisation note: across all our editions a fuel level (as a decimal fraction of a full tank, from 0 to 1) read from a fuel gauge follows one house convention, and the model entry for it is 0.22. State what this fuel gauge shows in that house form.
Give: 0.875
